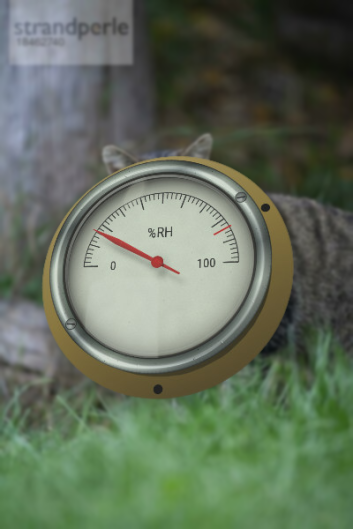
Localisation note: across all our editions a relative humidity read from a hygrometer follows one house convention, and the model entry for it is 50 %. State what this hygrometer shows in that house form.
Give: 16 %
